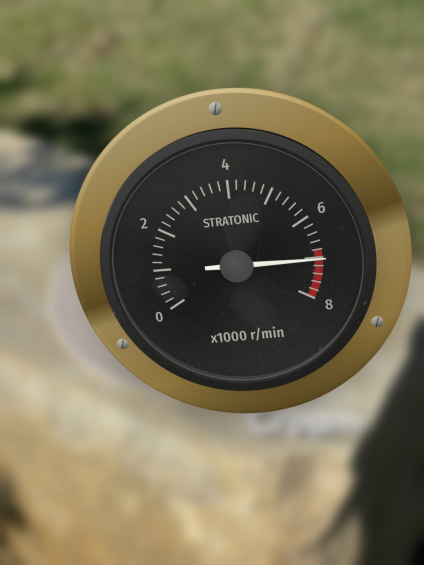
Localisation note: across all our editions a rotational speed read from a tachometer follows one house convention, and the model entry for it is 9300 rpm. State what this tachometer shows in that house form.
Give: 7000 rpm
